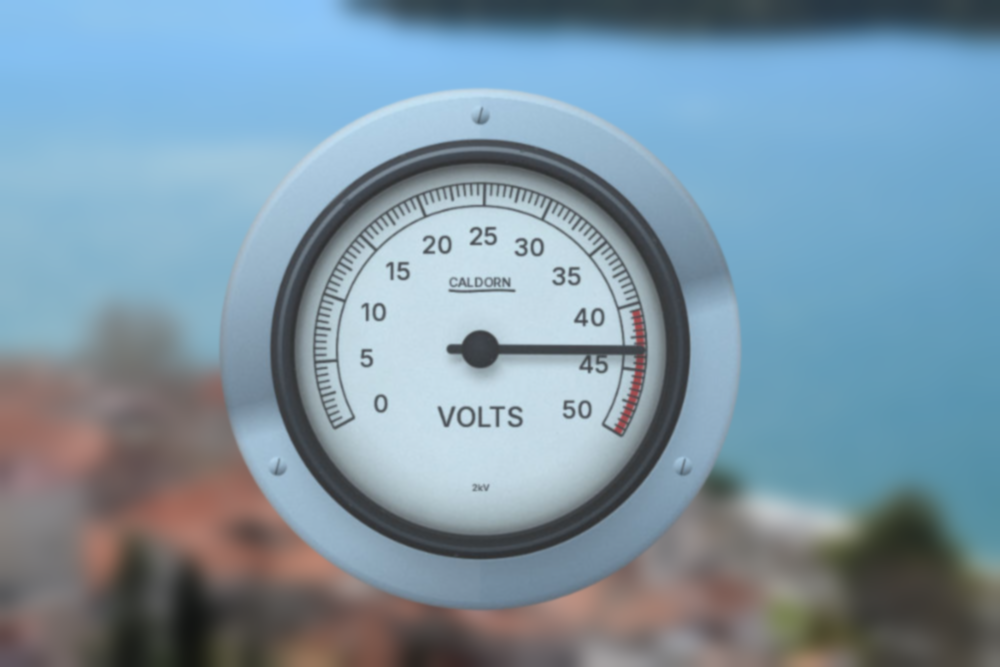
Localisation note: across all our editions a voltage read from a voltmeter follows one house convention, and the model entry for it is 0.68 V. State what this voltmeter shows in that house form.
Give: 43.5 V
